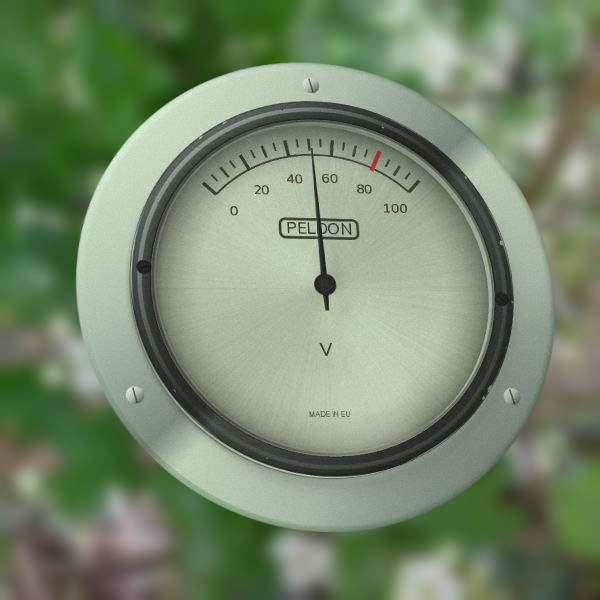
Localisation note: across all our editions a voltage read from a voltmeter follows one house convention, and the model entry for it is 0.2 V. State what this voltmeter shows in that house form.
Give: 50 V
